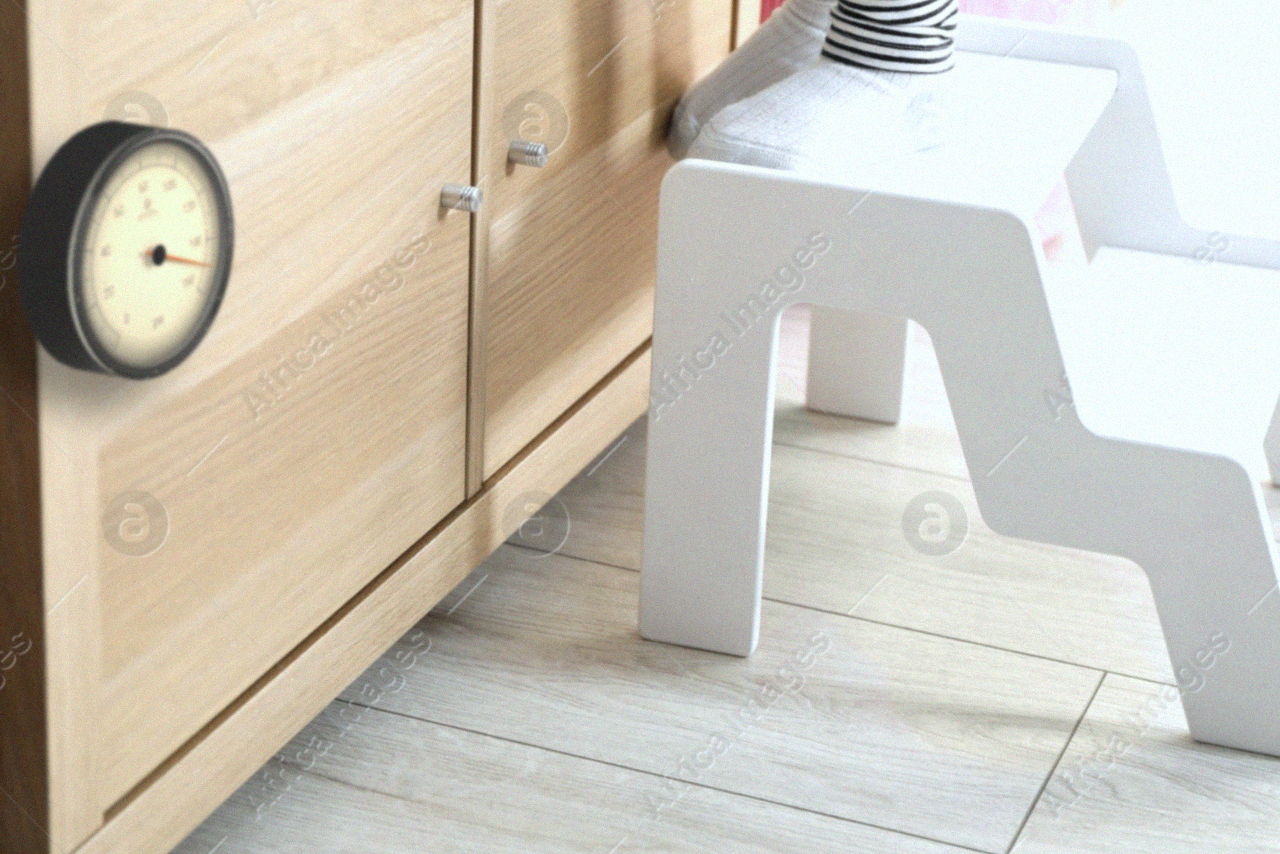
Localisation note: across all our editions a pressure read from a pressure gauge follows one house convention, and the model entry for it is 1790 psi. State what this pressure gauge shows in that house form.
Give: 150 psi
